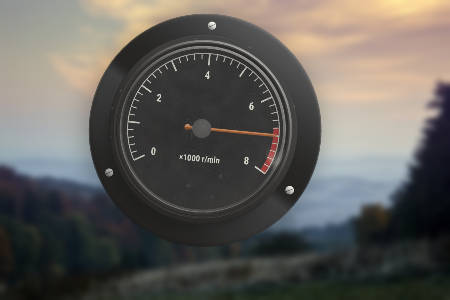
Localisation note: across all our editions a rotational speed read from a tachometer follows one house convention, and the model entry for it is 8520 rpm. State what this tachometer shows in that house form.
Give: 7000 rpm
